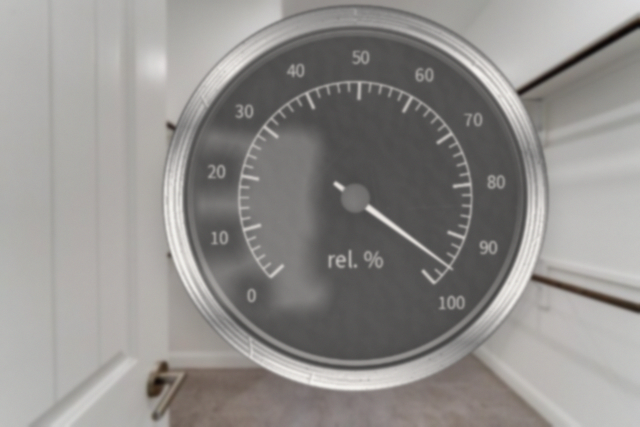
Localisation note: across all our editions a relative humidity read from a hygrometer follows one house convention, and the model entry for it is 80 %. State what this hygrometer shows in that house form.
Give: 96 %
